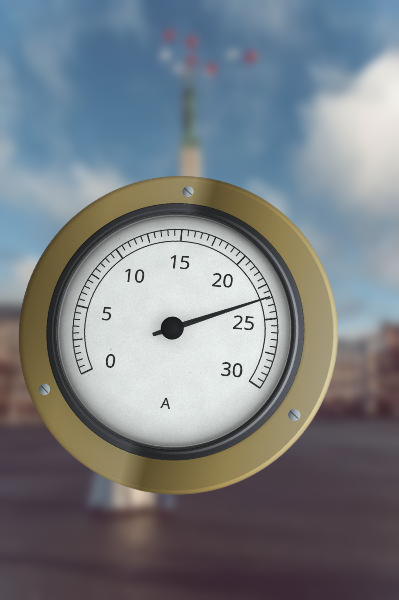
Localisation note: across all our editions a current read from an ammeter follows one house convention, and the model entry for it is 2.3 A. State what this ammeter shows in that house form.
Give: 23.5 A
